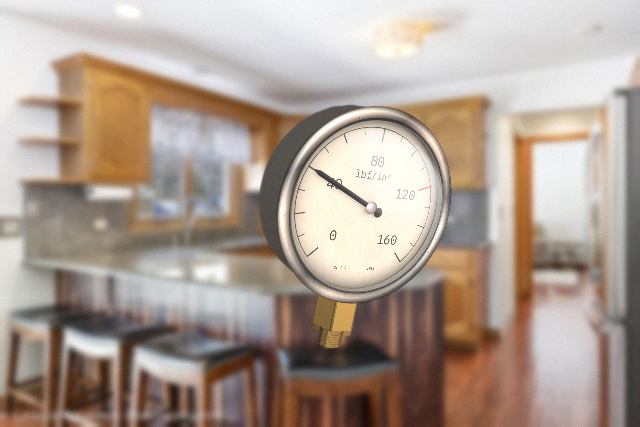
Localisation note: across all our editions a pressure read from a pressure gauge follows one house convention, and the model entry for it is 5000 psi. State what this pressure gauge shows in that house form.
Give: 40 psi
